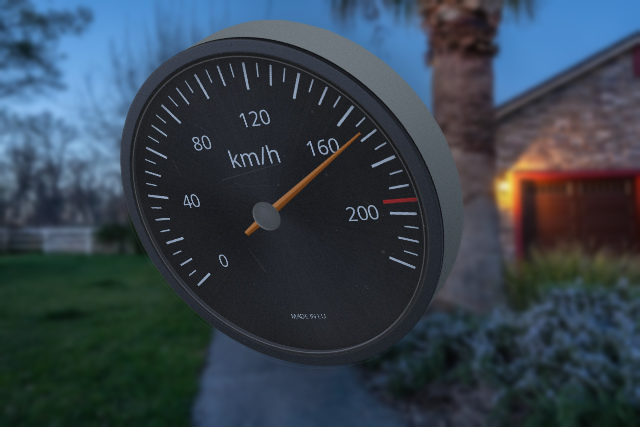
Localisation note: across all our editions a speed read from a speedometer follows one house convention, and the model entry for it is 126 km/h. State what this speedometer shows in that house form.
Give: 167.5 km/h
